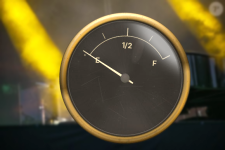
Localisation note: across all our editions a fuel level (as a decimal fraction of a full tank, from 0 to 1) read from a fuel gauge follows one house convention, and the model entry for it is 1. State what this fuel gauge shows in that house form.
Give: 0
